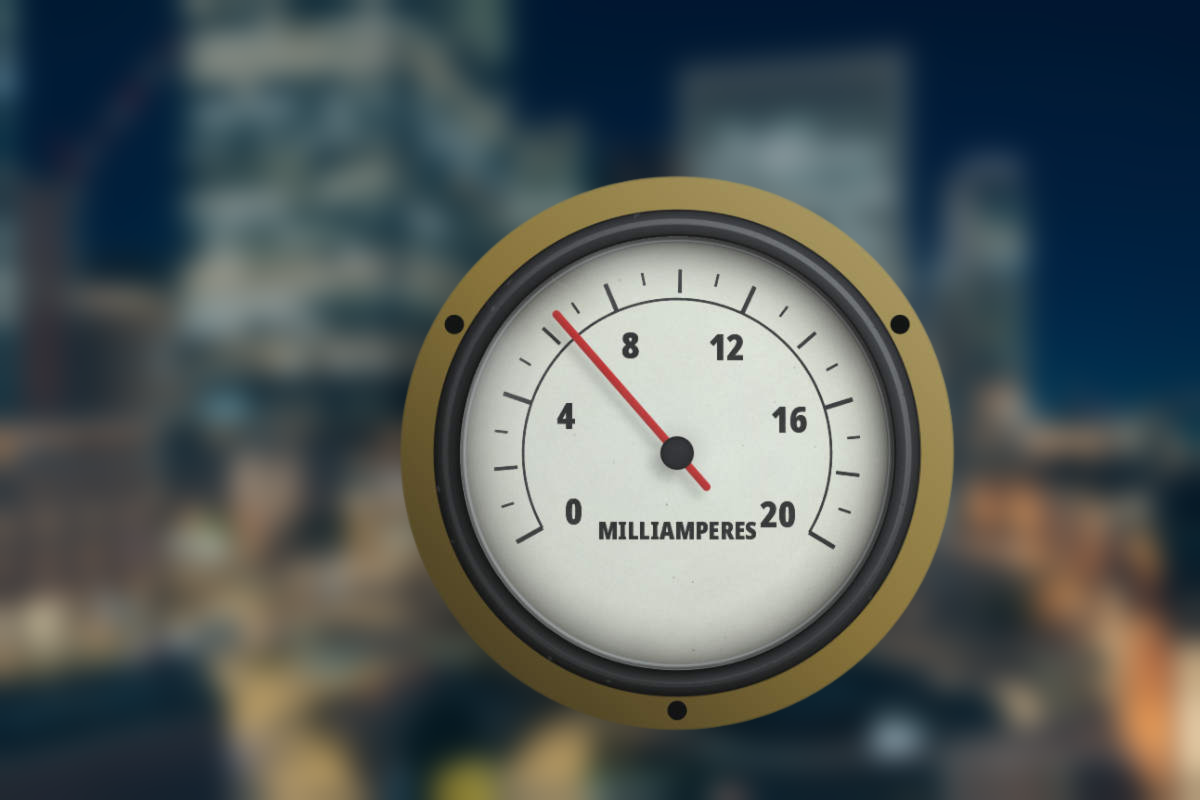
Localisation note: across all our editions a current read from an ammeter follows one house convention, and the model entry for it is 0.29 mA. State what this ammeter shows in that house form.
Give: 6.5 mA
